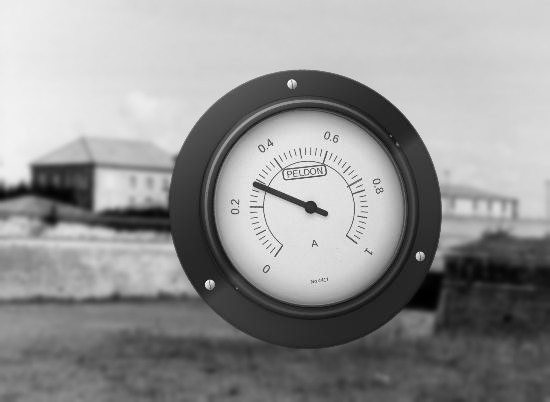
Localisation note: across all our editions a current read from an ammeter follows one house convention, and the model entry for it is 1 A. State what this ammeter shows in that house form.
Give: 0.28 A
